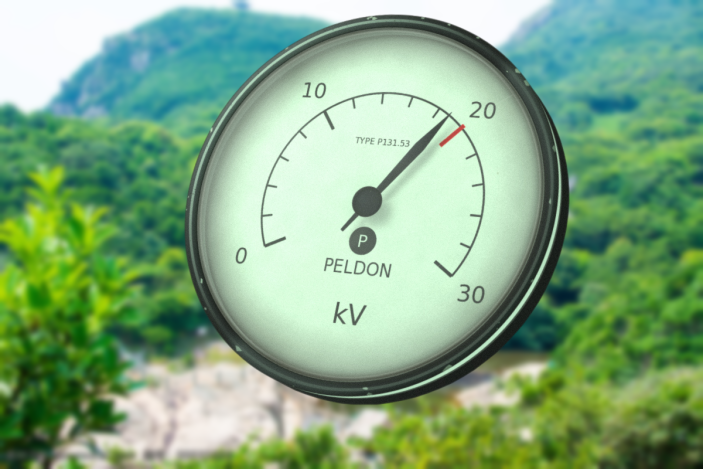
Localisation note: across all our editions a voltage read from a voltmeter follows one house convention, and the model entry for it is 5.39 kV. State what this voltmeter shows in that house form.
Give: 19 kV
